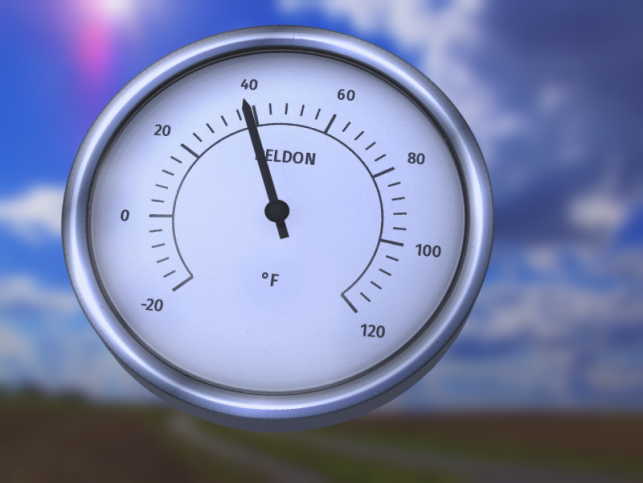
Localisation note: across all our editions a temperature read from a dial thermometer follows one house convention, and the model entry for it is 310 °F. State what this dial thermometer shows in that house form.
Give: 38 °F
